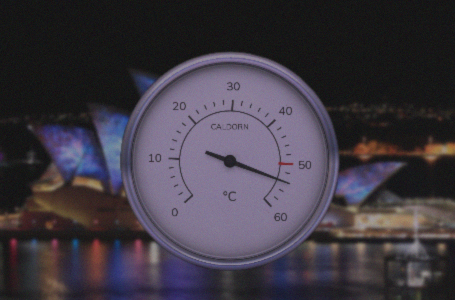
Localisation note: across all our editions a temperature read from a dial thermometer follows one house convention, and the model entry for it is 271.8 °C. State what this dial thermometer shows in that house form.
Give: 54 °C
